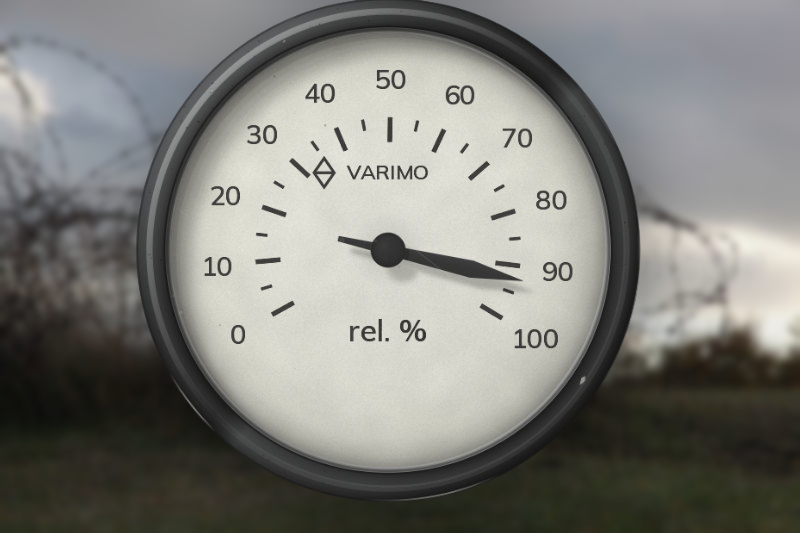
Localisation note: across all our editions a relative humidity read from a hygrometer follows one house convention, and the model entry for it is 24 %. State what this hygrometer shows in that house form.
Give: 92.5 %
